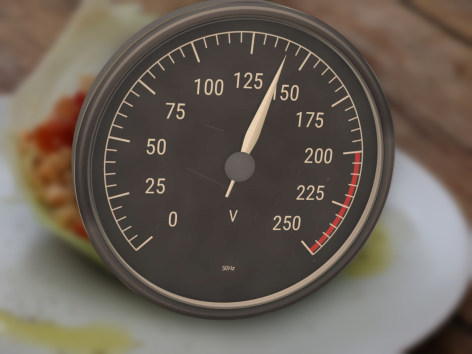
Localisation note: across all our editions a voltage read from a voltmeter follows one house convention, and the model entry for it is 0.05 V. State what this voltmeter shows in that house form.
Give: 140 V
